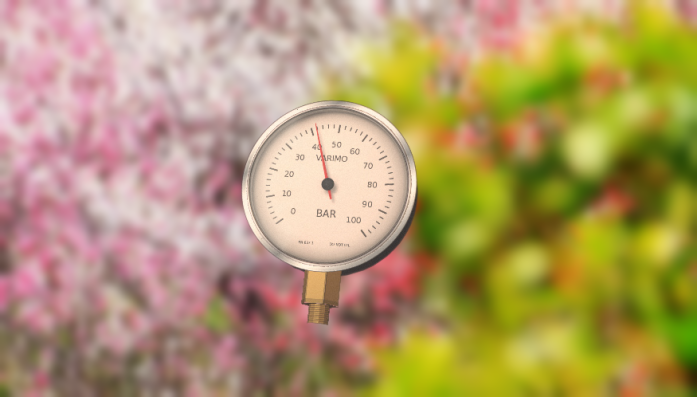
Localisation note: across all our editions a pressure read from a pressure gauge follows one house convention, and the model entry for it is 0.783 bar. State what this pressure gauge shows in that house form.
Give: 42 bar
